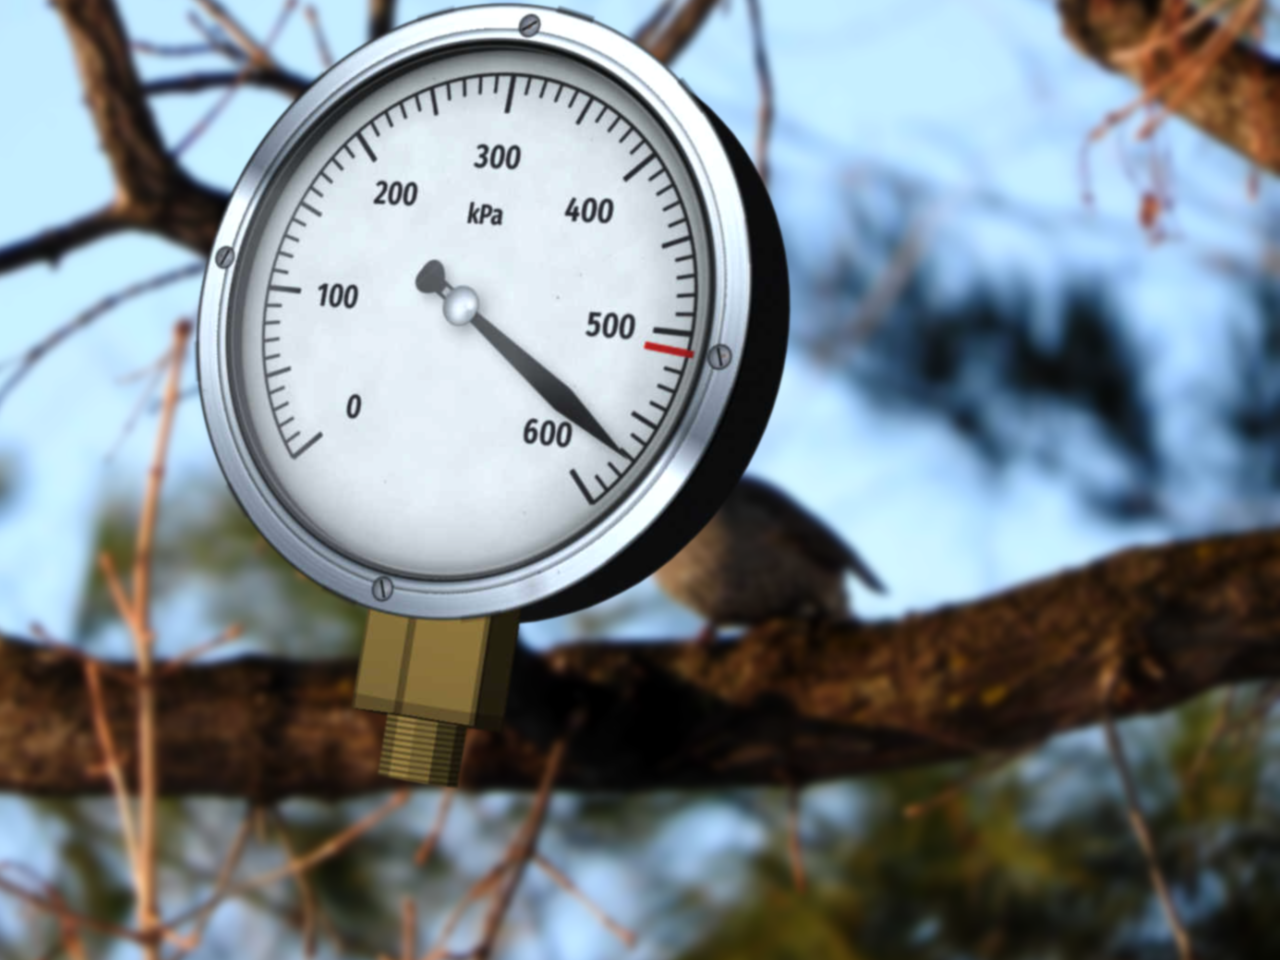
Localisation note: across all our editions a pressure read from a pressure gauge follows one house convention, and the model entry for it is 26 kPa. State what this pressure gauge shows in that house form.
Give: 570 kPa
